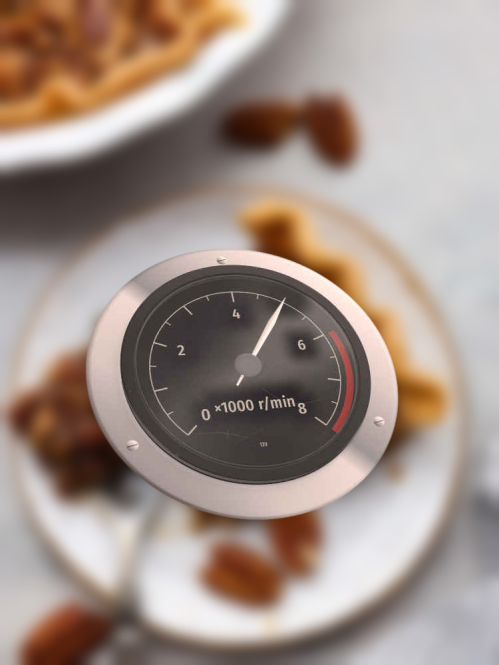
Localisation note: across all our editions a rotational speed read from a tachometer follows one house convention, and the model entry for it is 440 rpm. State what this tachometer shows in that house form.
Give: 5000 rpm
